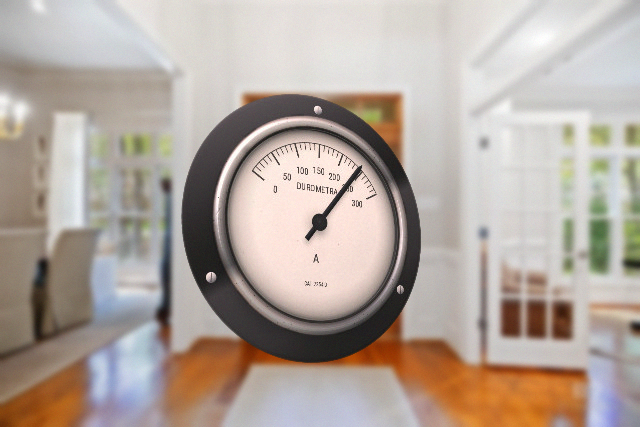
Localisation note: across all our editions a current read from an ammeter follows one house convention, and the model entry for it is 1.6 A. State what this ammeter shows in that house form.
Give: 240 A
